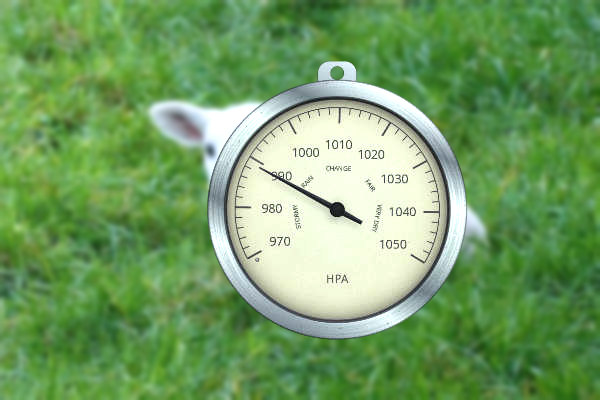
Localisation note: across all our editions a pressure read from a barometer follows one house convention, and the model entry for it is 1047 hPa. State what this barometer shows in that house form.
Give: 989 hPa
